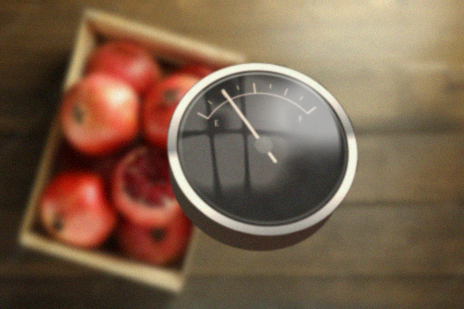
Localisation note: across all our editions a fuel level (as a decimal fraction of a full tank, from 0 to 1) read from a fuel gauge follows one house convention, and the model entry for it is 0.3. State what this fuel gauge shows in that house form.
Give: 0.25
